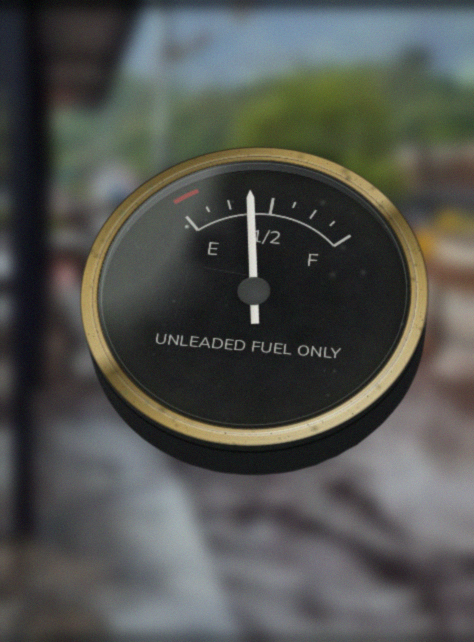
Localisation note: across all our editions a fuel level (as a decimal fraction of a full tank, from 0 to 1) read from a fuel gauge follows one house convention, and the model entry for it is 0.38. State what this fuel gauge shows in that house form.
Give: 0.375
